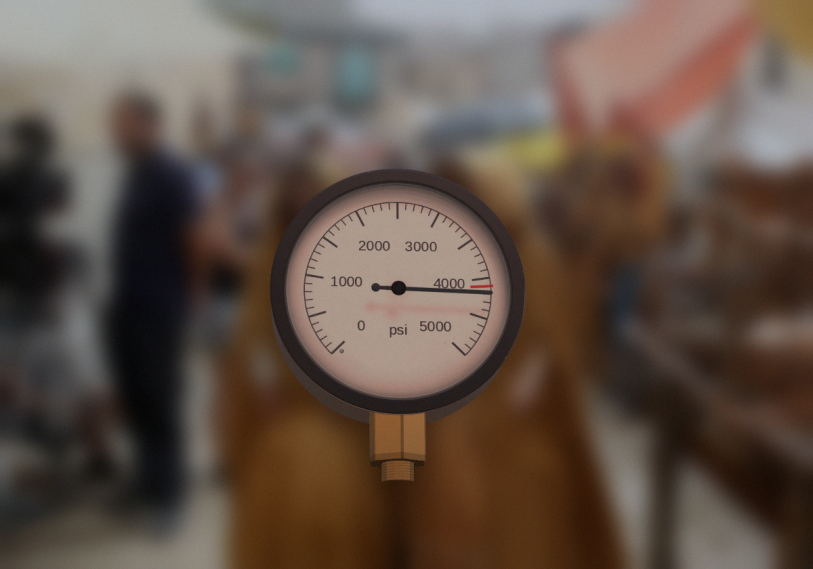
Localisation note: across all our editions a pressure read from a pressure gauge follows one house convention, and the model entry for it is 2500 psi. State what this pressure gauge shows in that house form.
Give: 4200 psi
